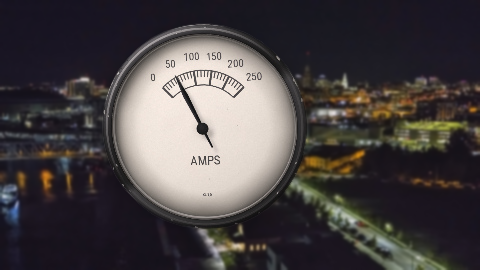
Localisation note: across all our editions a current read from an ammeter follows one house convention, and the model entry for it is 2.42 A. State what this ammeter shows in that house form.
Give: 50 A
